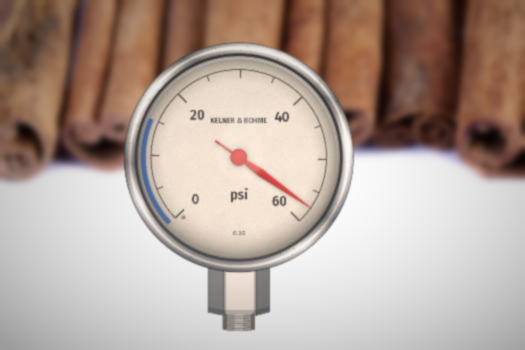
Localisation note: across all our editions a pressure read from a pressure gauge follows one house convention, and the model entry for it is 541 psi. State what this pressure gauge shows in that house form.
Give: 57.5 psi
